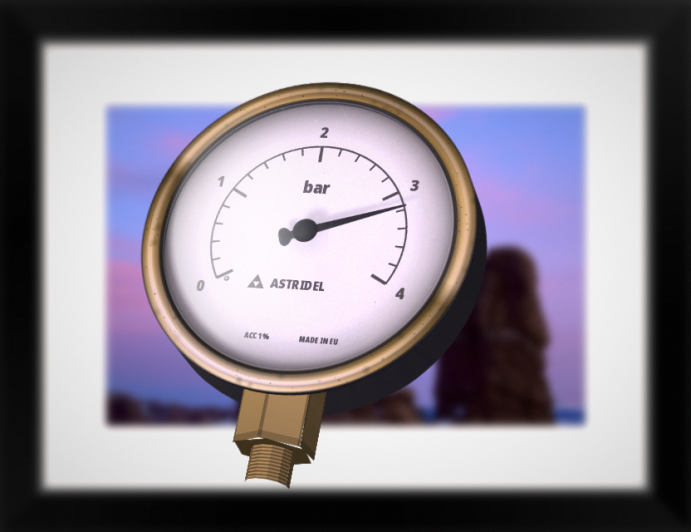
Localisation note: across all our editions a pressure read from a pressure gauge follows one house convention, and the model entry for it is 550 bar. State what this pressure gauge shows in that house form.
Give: 3.2 bar
